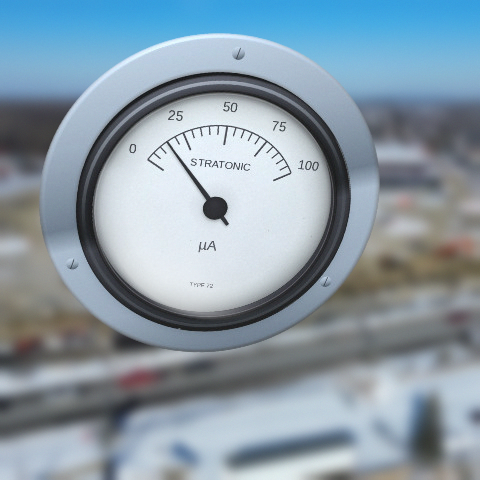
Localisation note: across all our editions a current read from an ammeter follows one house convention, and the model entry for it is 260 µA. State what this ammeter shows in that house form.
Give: 15 µA
